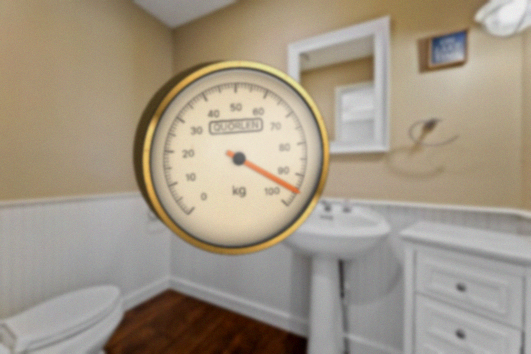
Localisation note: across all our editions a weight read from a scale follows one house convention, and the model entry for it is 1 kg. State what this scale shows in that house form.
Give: 95 kg
